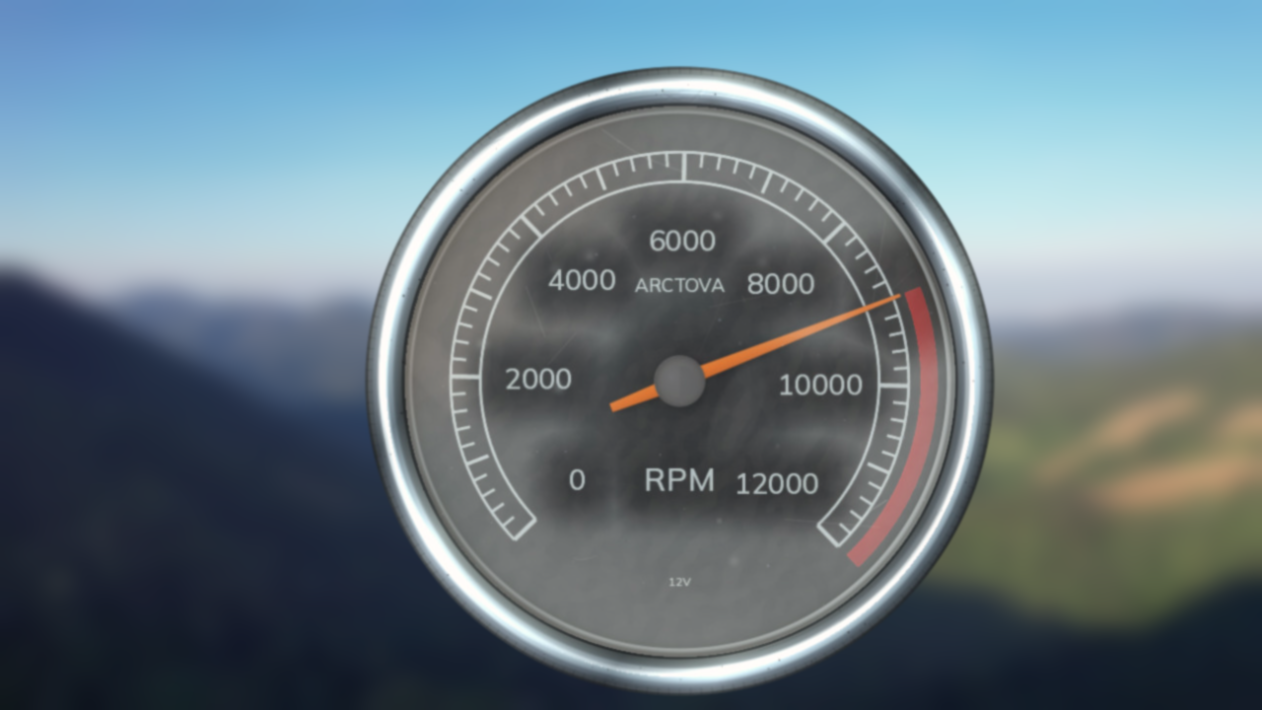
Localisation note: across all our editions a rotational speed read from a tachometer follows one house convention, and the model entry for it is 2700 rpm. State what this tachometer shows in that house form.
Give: 9000 rpm
